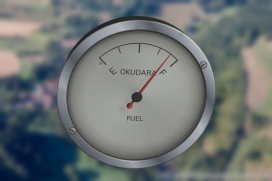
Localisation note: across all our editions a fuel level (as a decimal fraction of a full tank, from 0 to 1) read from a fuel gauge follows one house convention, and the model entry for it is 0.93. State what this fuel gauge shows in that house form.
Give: 0.875
